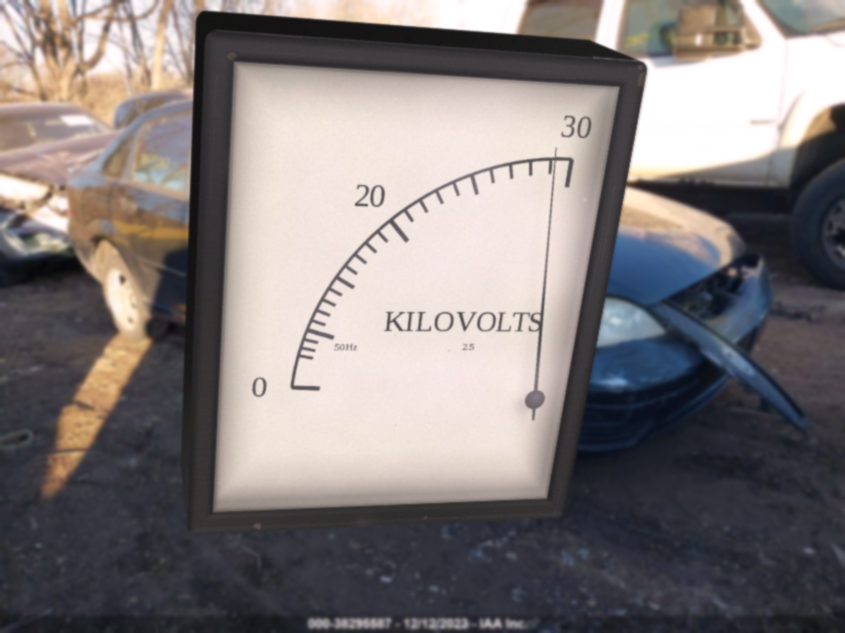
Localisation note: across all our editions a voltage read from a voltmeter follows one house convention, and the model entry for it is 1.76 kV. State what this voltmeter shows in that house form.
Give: 29 kV
